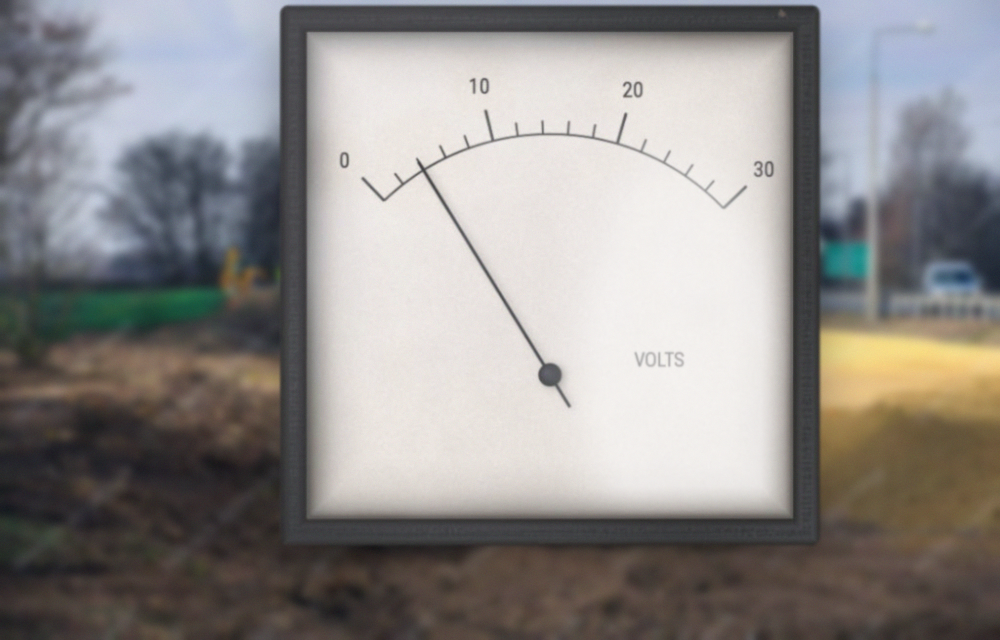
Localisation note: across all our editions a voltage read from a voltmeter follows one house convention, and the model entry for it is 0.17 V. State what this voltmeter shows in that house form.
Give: 4 V
